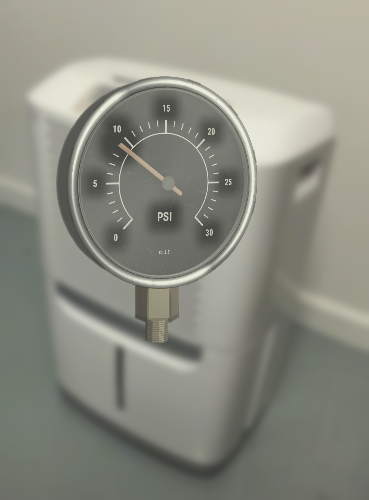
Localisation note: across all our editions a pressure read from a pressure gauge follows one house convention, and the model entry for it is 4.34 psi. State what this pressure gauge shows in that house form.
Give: 9 psi
